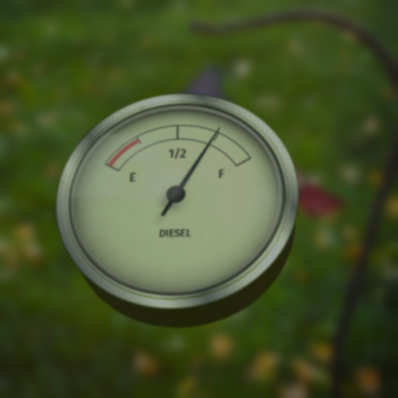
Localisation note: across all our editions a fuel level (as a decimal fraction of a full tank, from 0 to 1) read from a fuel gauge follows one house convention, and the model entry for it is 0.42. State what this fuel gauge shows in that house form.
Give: 0.75
